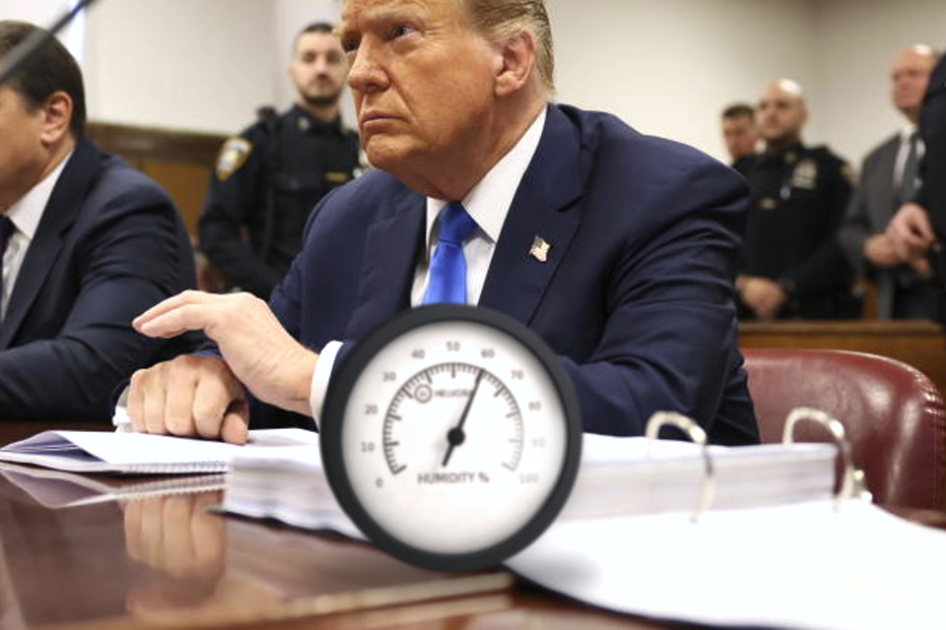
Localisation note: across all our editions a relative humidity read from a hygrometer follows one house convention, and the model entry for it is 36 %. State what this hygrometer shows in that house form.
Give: 60 %
